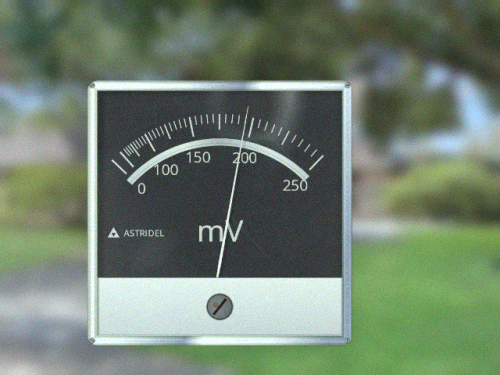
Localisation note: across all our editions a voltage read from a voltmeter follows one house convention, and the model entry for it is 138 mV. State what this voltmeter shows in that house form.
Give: 195 mV
